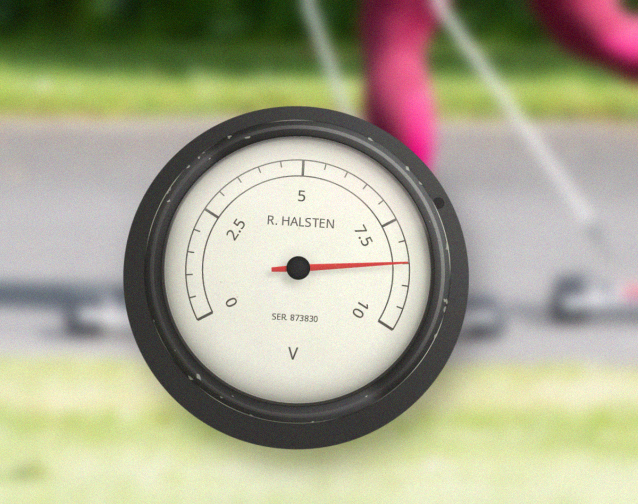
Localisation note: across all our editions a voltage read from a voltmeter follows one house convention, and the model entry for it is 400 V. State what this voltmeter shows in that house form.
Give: 8.5 V
